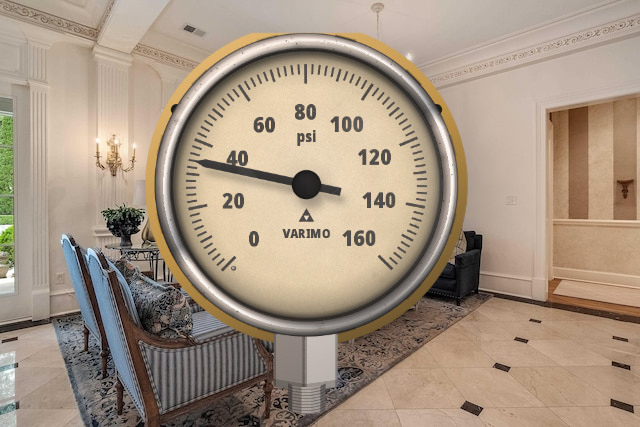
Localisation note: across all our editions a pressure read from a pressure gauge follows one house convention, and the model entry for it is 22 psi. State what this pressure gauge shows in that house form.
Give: 34 psi
